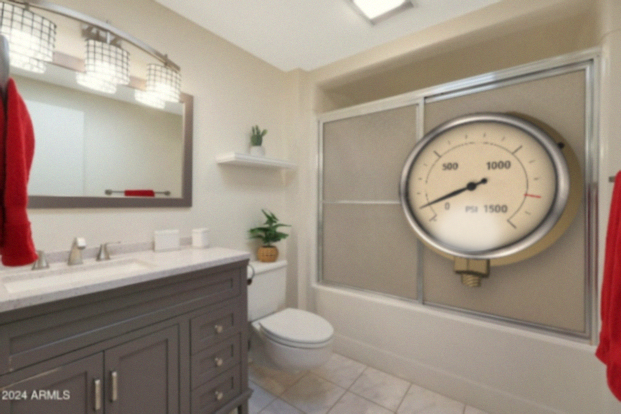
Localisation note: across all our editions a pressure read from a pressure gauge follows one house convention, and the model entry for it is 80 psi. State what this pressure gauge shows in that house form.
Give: 100 psi
